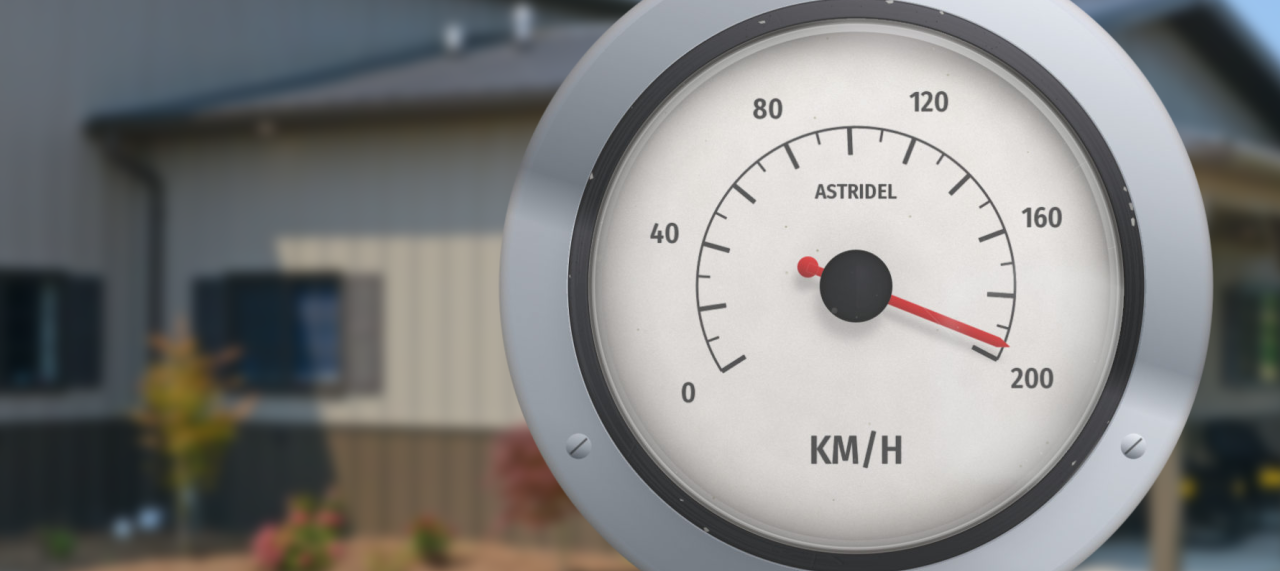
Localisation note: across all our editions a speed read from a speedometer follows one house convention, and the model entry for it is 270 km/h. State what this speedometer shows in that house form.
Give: 195 km/h
